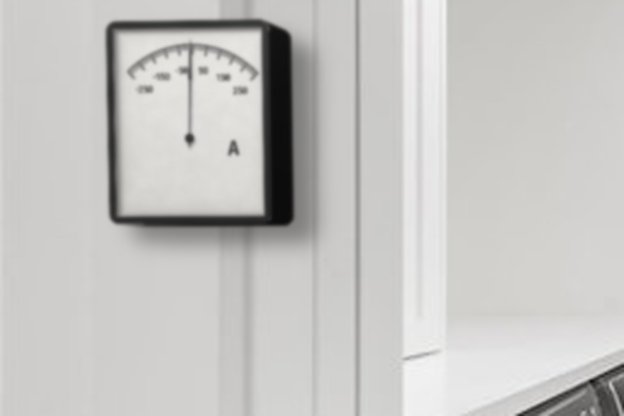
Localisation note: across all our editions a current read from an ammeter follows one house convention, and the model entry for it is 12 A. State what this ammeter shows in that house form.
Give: 0 A
